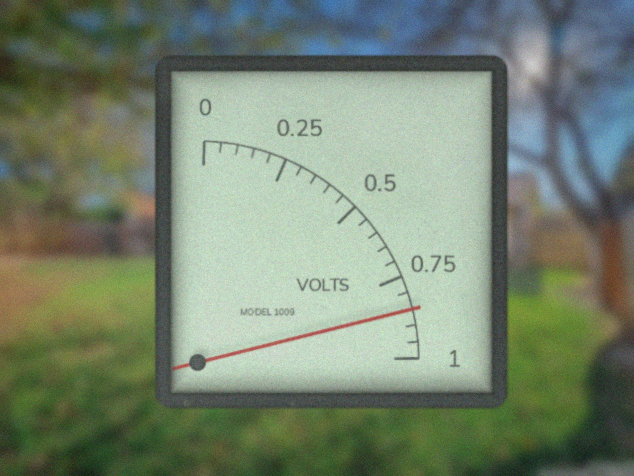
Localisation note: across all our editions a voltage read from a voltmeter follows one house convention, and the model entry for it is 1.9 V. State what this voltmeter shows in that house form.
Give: 0.85 V
